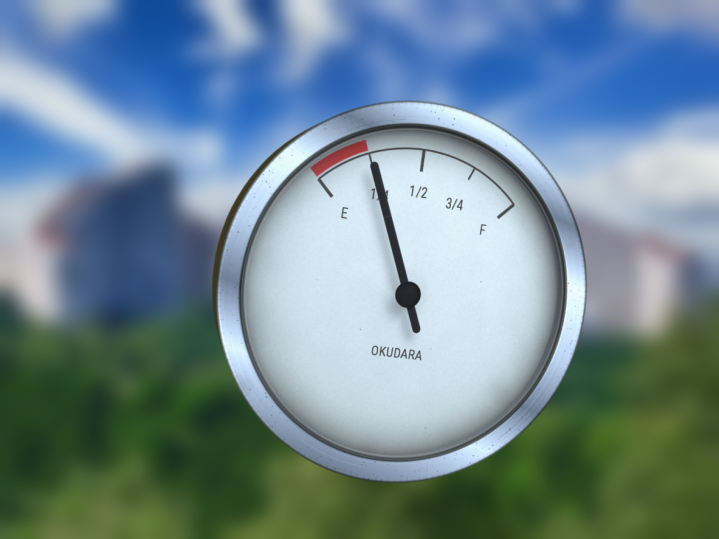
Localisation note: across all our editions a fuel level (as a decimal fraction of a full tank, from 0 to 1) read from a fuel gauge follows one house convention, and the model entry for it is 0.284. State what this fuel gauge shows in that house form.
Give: 0.25
